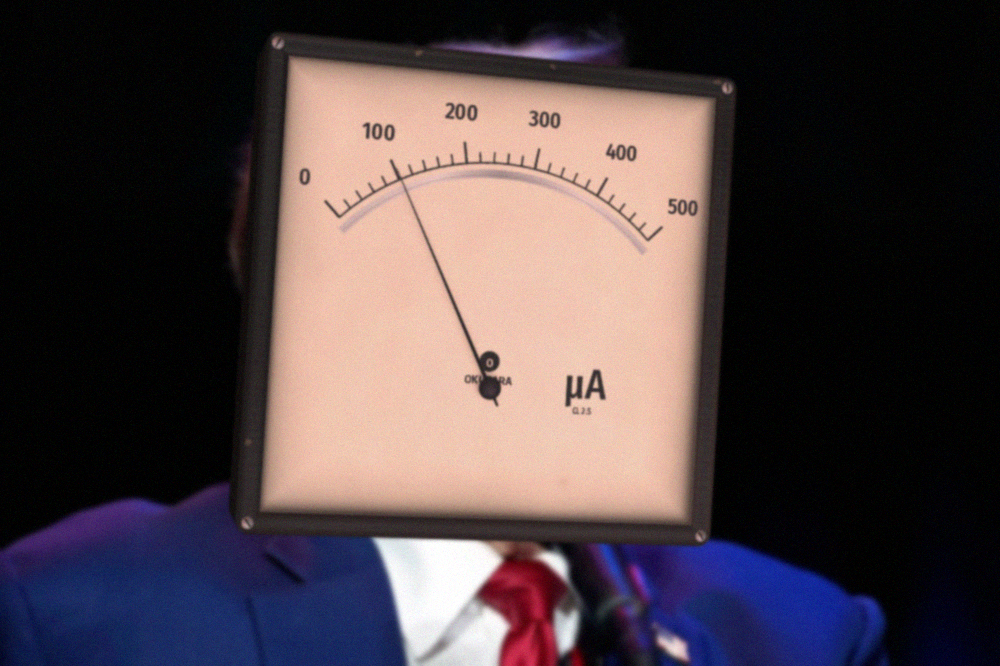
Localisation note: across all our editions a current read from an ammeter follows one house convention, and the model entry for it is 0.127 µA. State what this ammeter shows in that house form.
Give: 100 µA
